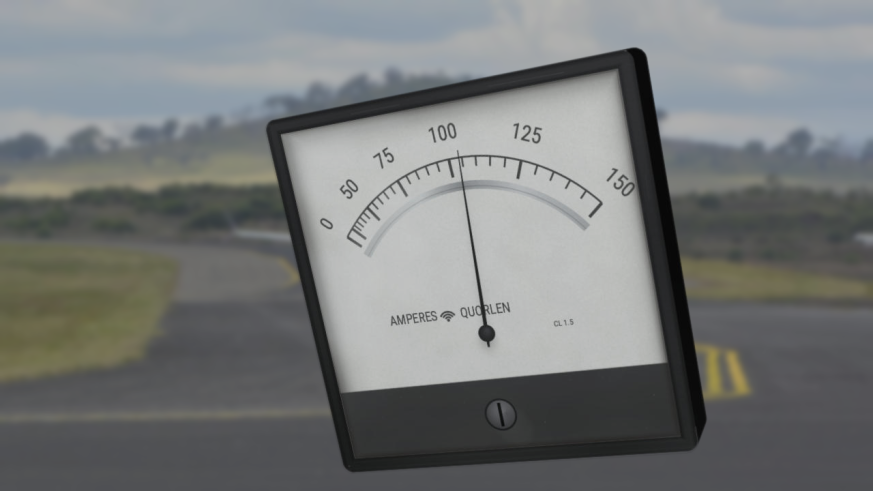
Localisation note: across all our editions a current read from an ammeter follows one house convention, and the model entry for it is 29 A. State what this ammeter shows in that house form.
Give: 105 A
